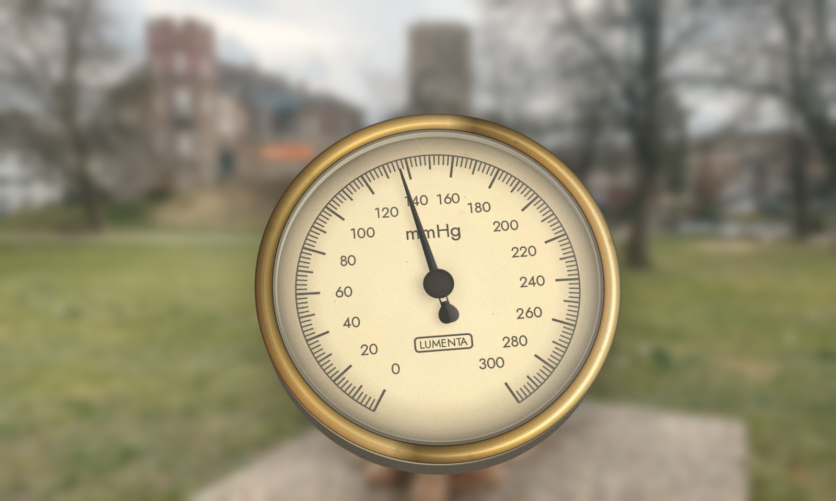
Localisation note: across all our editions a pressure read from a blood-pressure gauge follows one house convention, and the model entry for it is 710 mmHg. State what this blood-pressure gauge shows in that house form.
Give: 136 mmHg
